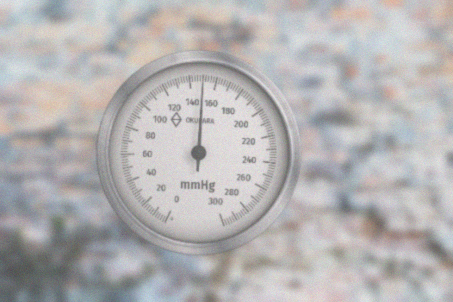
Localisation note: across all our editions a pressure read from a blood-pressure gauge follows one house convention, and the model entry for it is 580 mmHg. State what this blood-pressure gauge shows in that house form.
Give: 150 mmHg
